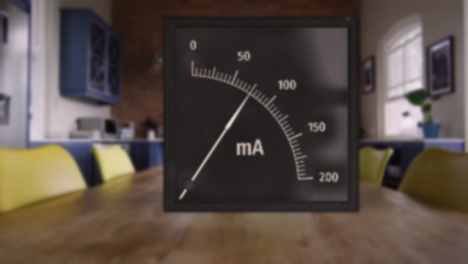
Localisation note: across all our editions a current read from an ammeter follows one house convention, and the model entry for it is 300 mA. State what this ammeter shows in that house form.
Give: 75 mA
